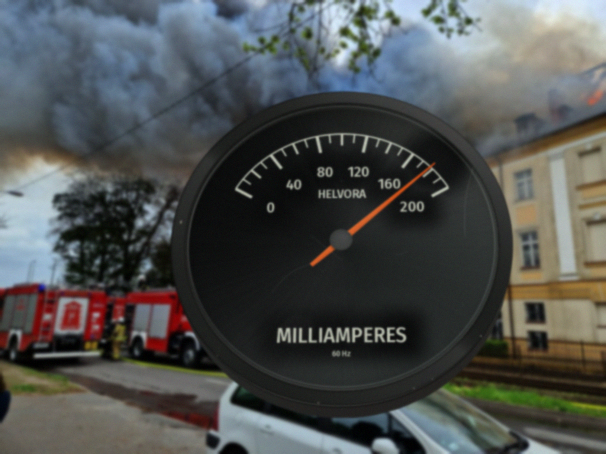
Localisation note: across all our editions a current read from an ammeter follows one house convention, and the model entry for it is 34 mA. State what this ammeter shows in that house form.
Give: 180 mA
